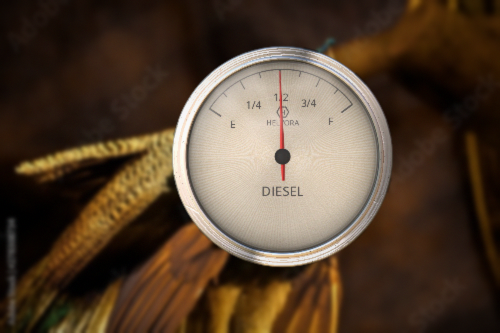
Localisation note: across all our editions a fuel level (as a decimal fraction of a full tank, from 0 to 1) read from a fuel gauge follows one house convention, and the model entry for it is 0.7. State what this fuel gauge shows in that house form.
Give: 0.5
